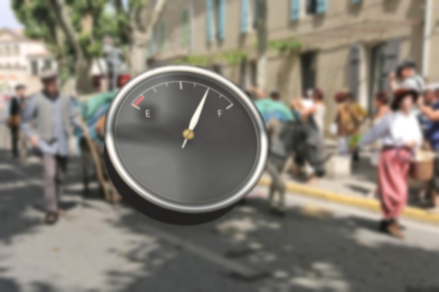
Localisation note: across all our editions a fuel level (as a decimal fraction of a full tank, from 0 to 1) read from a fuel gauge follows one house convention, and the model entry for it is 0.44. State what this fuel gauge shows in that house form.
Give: 0.75
